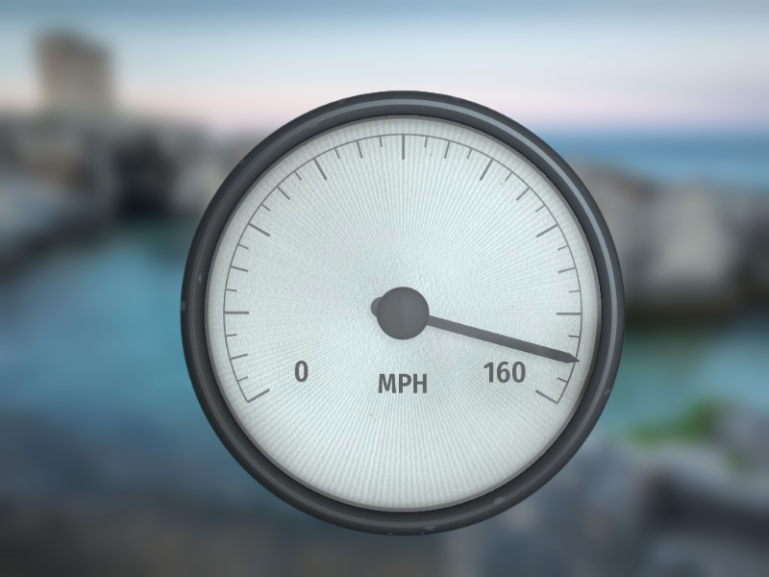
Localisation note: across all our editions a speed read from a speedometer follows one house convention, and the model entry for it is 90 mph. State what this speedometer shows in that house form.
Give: 150 mph
